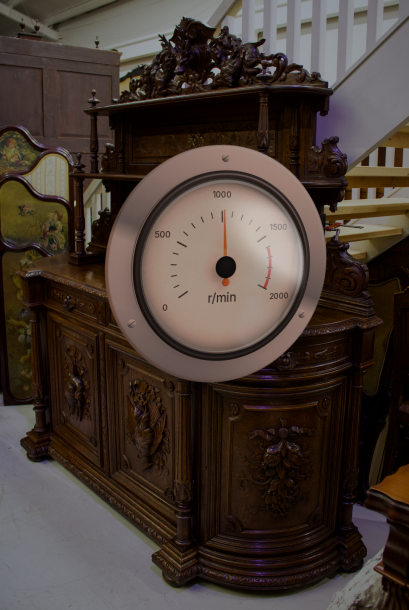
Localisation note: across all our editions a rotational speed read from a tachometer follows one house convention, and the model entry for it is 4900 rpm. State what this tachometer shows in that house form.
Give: 1000 rpm
